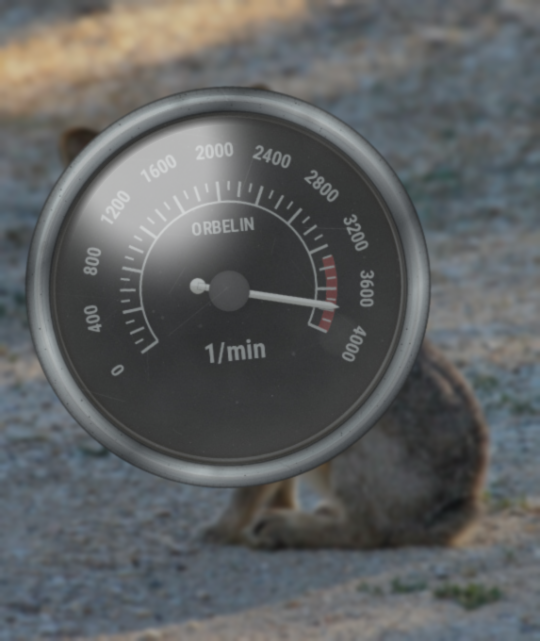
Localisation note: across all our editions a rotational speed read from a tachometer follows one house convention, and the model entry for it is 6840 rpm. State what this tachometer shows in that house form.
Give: 3750 rpm
